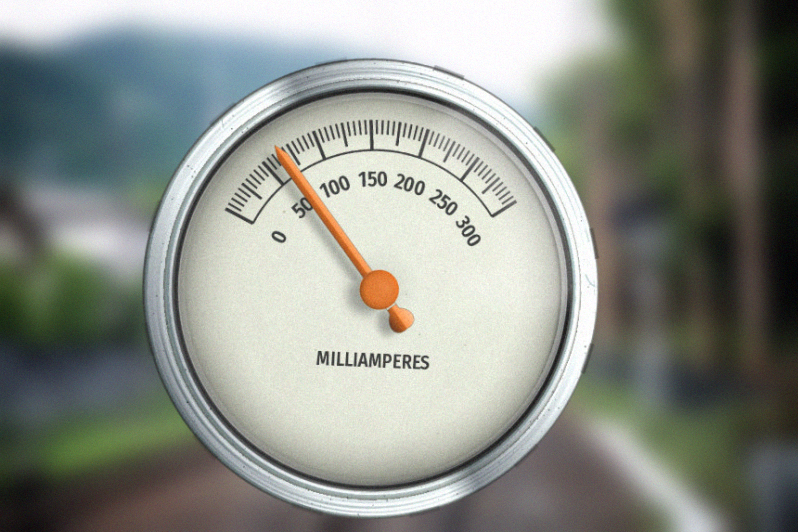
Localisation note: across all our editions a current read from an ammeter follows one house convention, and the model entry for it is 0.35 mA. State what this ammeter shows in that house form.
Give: 65 mA
